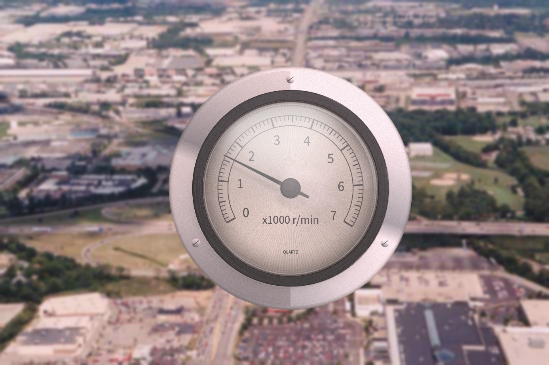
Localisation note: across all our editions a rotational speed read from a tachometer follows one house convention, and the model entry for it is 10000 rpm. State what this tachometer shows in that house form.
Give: 1600 rpm
